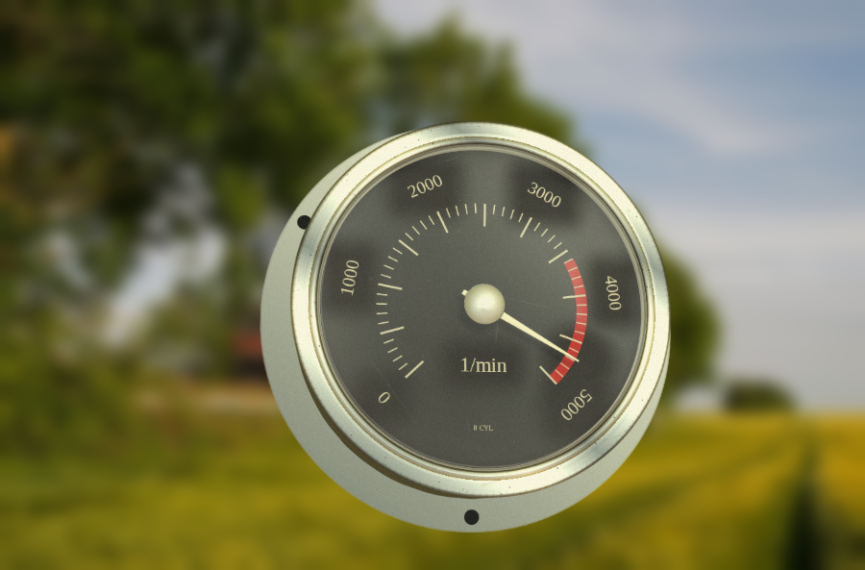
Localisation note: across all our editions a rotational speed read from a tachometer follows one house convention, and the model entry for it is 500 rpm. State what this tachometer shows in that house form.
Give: 4700 rpm
